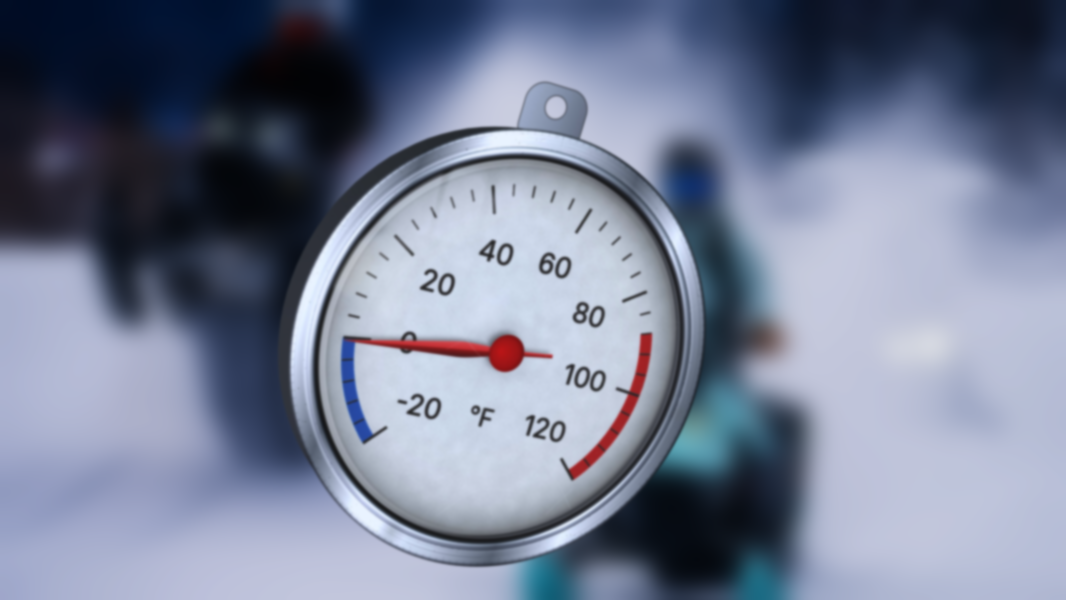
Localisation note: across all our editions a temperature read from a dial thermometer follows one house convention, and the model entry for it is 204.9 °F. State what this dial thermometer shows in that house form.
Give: 0 °F
